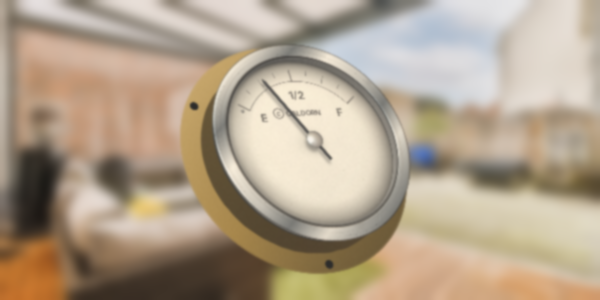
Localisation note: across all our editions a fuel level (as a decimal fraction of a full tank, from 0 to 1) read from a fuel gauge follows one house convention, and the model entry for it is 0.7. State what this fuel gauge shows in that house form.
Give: 0.25
